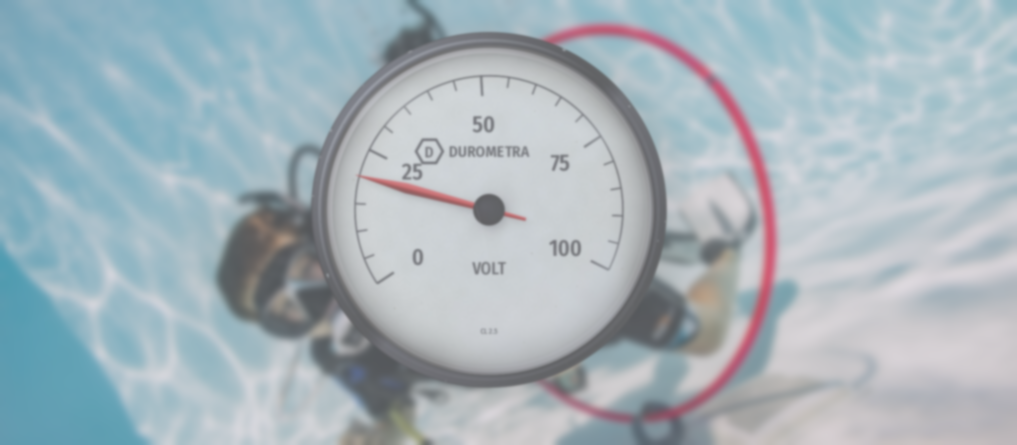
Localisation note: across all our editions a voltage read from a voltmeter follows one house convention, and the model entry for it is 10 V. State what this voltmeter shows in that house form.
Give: 20 V
